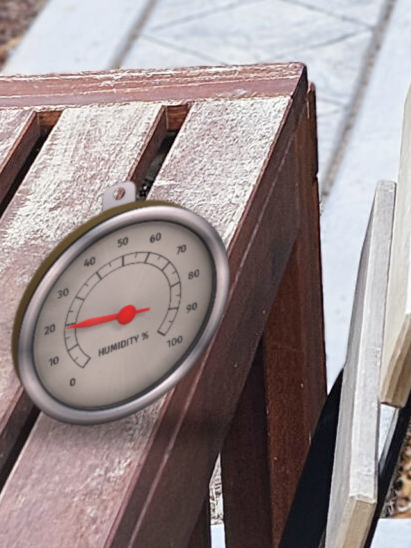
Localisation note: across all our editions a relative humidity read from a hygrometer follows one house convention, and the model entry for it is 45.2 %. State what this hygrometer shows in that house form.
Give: 20 %
